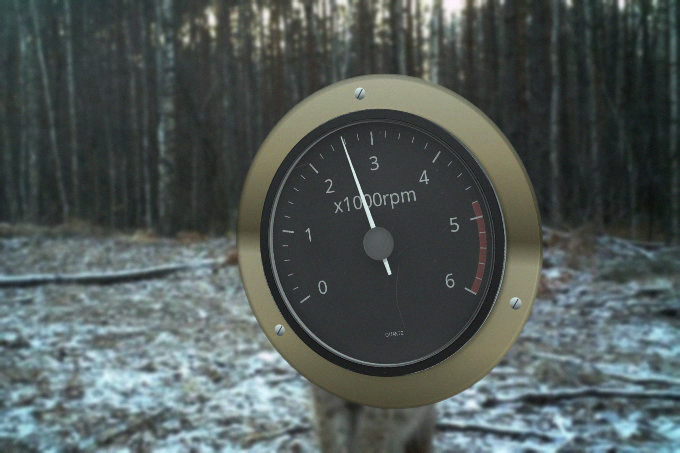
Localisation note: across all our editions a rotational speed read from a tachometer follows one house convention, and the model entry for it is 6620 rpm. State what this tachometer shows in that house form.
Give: 2600 rpm
